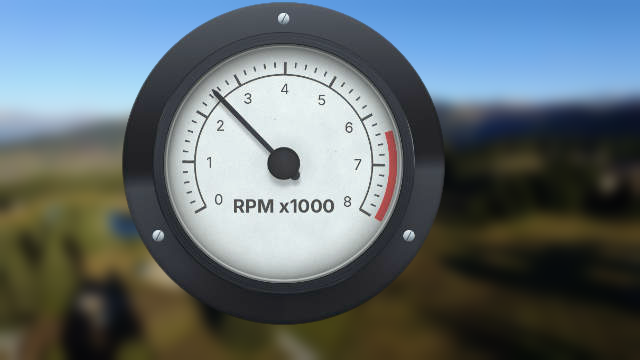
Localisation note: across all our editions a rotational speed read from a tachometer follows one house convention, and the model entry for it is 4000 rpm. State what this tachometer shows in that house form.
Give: 2500 rpm
